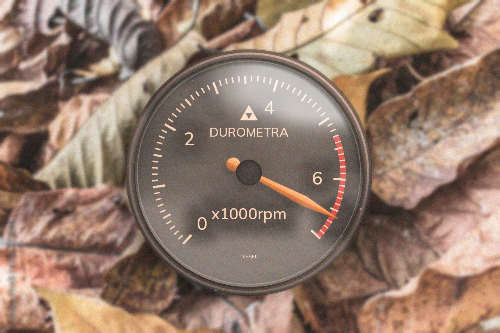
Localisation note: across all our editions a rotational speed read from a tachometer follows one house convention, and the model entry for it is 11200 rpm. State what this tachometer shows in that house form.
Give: 6600 rpm
